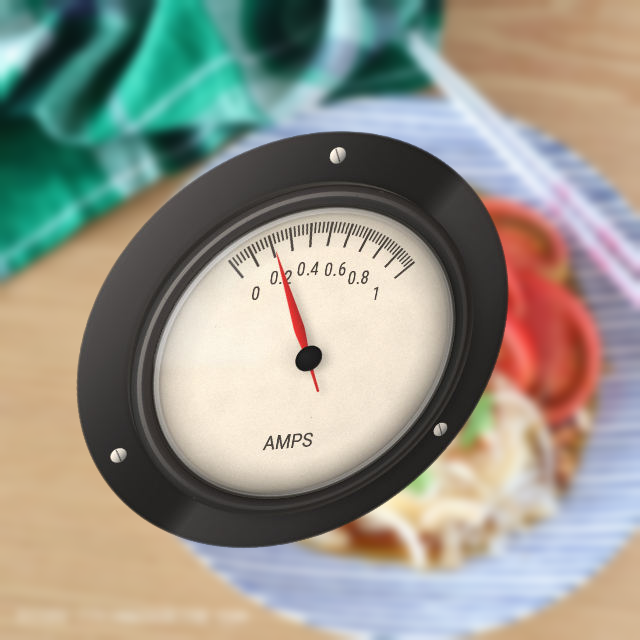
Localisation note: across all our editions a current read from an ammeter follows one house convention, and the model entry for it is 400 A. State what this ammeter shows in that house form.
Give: 0.2 A
